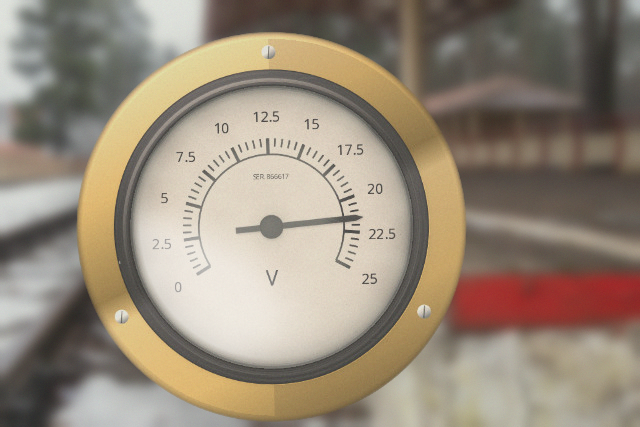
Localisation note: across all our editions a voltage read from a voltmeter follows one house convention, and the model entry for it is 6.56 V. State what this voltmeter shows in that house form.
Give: 21.5 V
